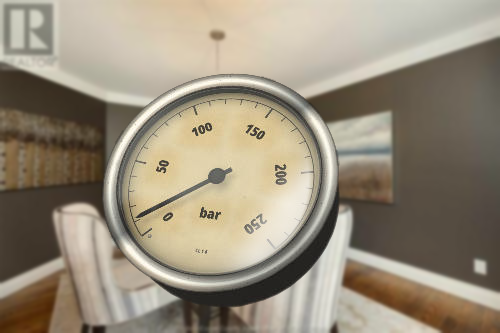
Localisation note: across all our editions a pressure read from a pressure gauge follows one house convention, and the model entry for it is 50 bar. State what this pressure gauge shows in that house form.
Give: 10 bar
